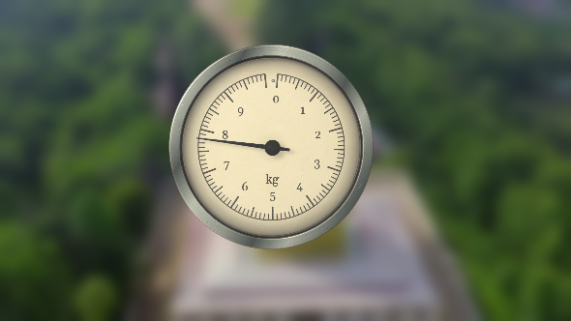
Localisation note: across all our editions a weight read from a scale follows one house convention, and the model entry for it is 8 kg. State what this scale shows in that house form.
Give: 7.8 kg
